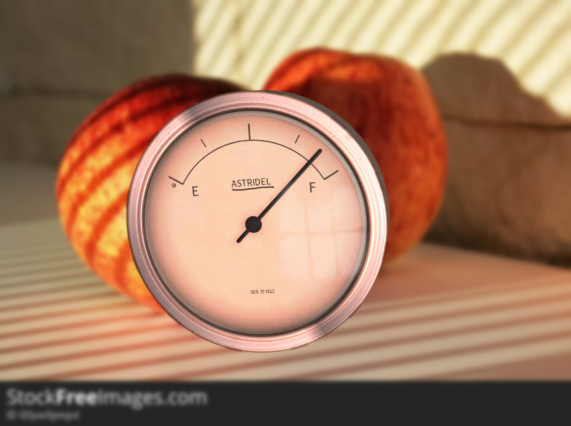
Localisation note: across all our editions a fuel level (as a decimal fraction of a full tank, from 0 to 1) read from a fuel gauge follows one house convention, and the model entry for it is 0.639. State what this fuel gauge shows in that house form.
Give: 0.875
